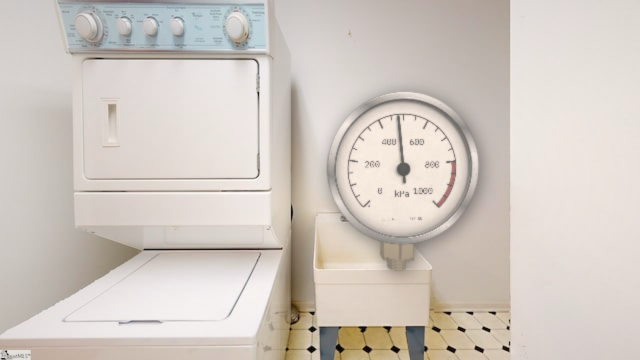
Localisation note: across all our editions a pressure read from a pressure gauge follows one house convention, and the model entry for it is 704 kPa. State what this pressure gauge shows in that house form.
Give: 475 kPa
